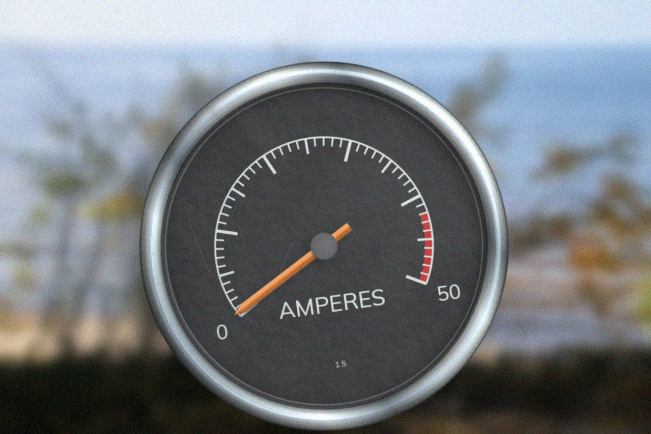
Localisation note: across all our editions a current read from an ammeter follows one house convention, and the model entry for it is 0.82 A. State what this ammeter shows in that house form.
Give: 0.5 A
